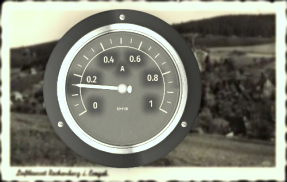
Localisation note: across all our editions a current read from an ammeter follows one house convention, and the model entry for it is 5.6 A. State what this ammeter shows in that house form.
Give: 0.15 A
